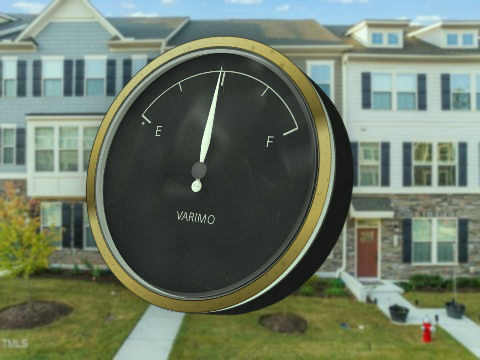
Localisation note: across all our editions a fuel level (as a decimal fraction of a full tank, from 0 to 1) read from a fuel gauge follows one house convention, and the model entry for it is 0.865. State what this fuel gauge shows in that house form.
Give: 0.5
